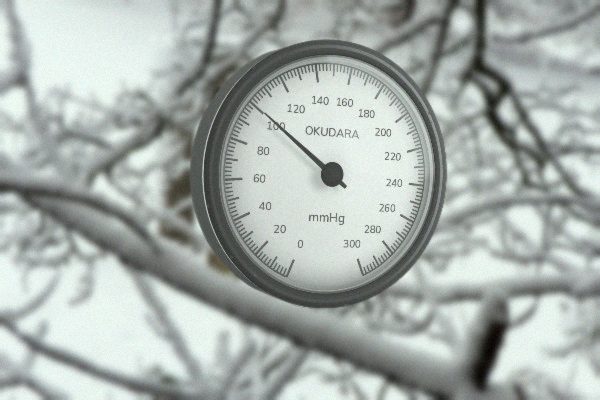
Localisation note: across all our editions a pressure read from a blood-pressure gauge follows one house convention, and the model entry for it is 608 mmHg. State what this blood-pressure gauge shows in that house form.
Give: 100 mmHg
